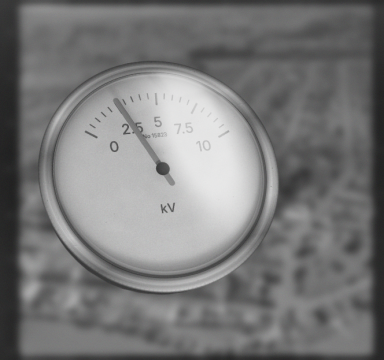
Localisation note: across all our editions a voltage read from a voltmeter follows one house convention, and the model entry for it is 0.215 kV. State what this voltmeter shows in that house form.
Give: 2.5 kV
